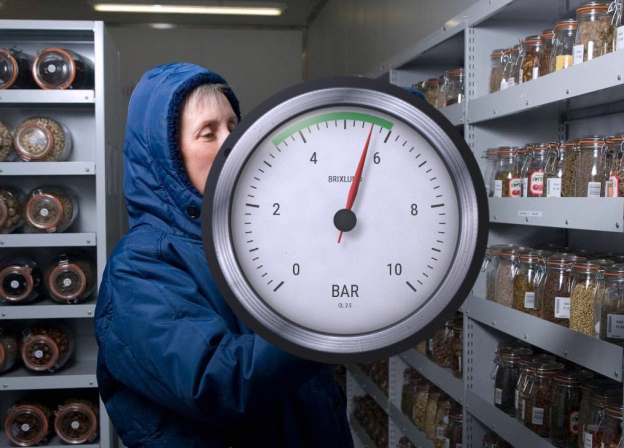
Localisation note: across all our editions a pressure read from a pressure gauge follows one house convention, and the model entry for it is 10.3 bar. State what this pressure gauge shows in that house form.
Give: 5.6 bar
